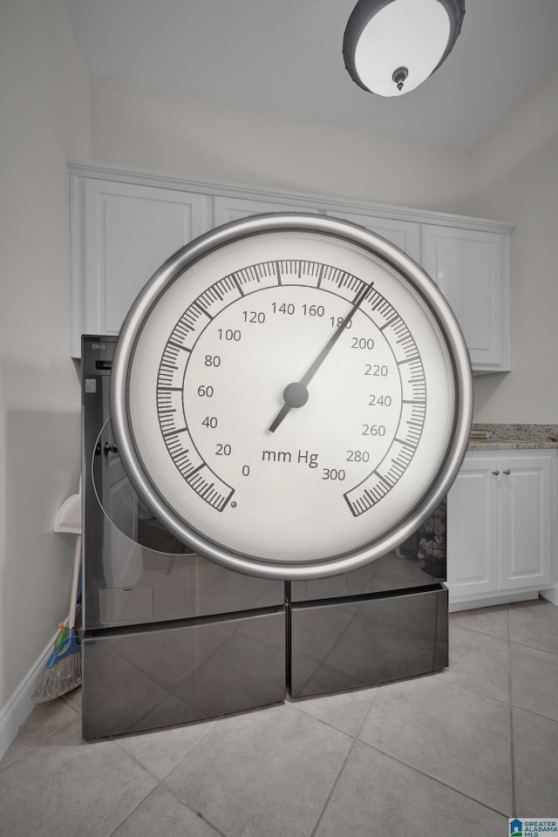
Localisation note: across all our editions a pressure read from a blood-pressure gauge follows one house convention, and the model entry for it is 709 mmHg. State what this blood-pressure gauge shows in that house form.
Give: 182 mmHg
